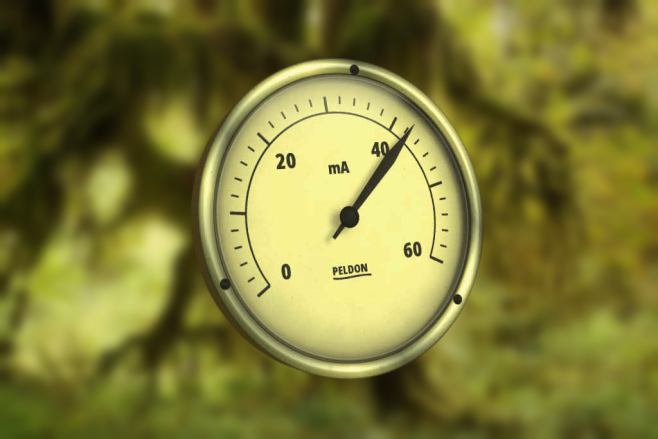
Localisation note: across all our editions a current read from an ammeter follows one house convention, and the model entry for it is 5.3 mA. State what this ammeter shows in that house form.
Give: 42 mA
